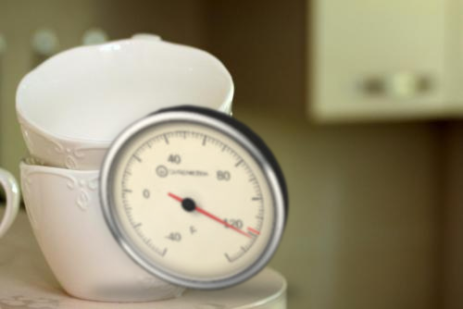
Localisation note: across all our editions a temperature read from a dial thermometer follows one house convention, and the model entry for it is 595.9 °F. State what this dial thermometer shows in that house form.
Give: 120 °F
